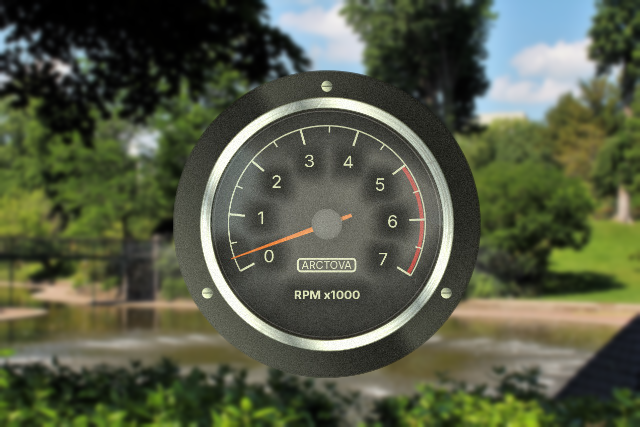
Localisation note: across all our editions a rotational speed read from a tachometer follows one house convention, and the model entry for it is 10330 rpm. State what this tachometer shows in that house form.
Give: 250 rpm
